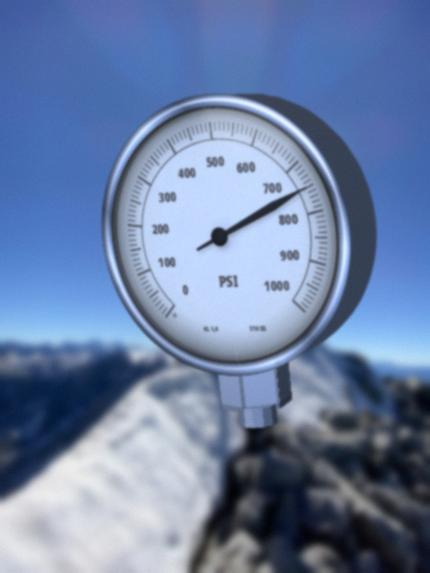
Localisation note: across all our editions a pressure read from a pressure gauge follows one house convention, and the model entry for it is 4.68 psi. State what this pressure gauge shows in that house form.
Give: 750 psi
